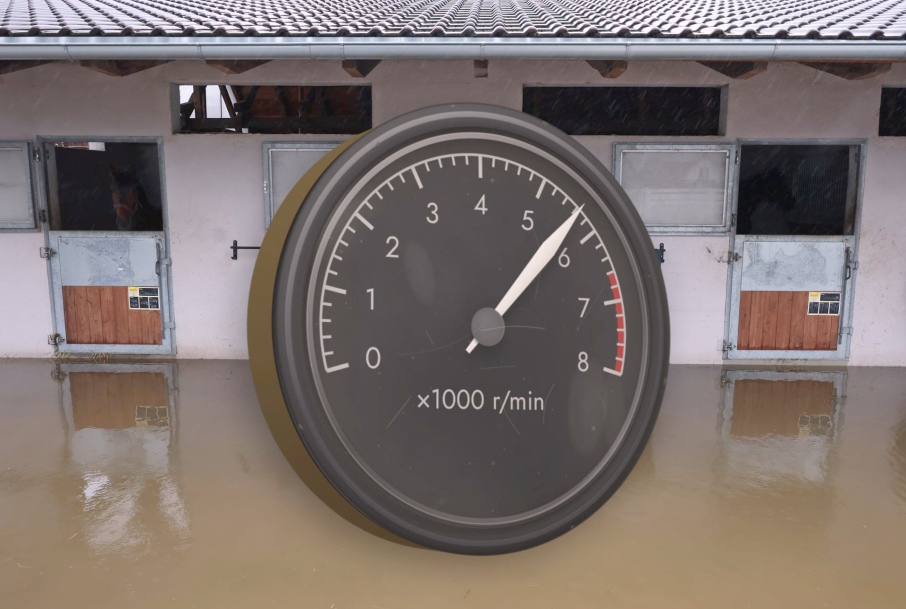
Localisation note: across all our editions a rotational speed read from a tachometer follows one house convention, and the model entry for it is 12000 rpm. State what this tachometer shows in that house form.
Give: 5600 rpm
